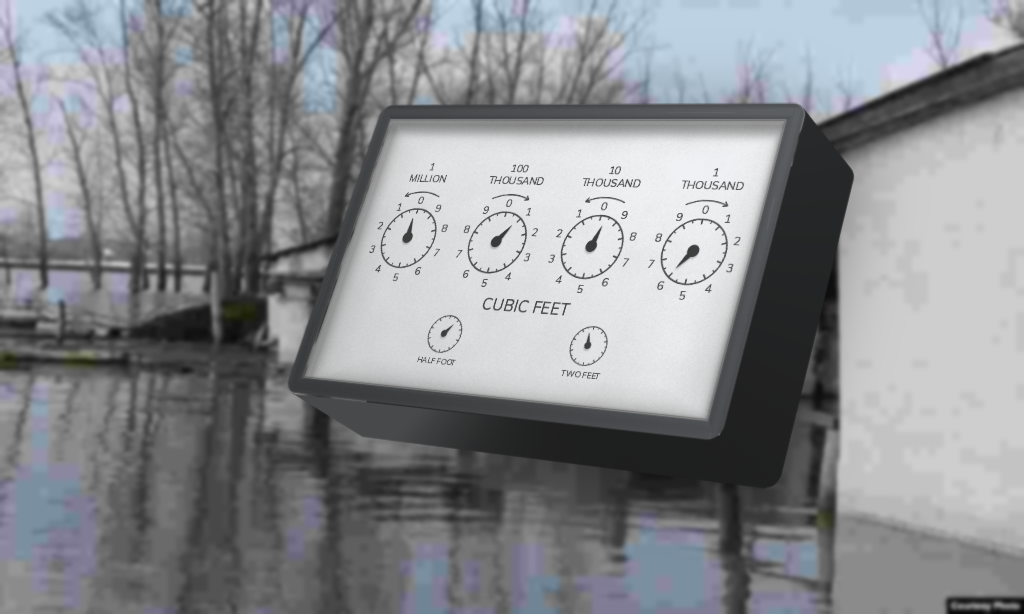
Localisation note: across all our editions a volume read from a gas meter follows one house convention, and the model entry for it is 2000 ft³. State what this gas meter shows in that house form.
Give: 9600 ft³
